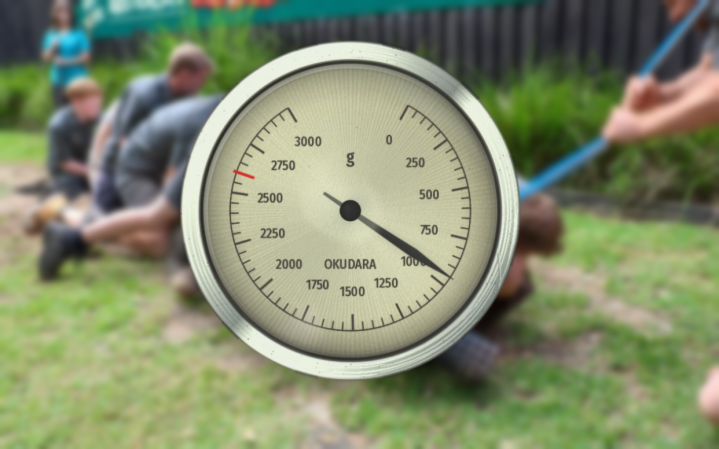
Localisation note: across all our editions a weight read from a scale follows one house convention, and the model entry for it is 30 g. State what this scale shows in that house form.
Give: 950 g
